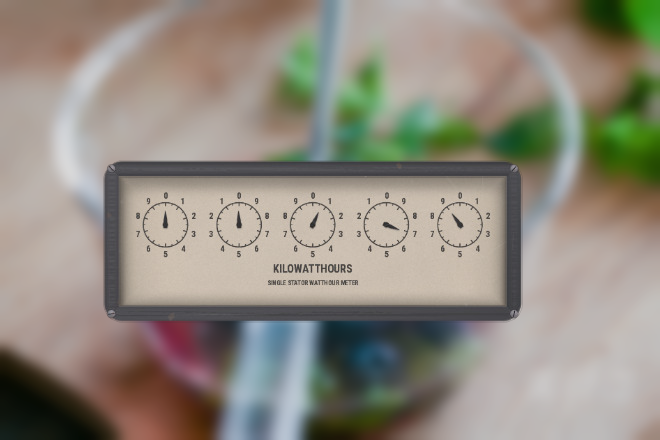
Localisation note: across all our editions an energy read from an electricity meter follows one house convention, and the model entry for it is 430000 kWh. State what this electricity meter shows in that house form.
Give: 69 kWh
